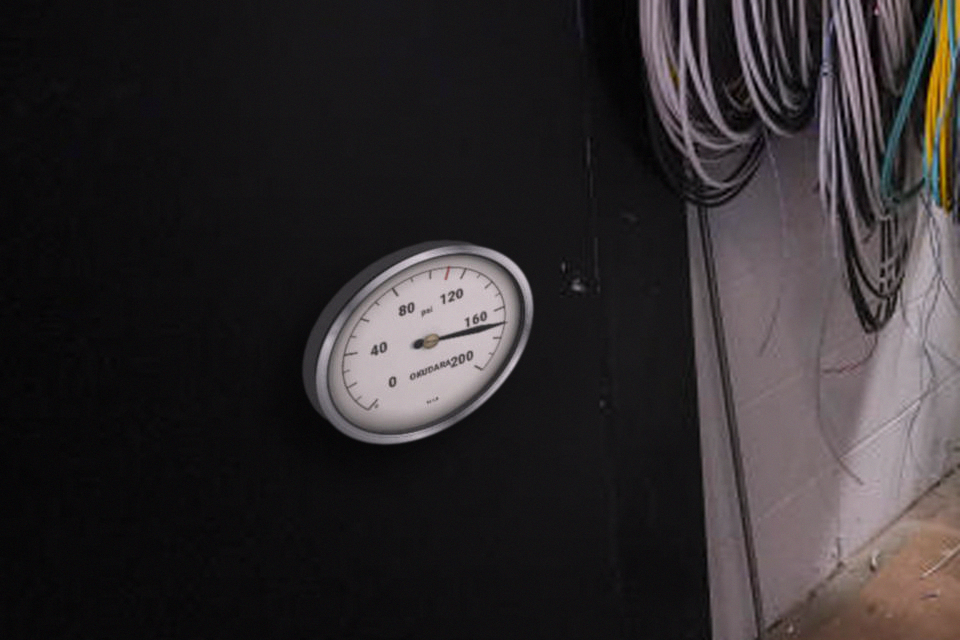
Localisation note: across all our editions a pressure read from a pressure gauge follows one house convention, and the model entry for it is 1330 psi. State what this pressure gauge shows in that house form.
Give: 170 psi
